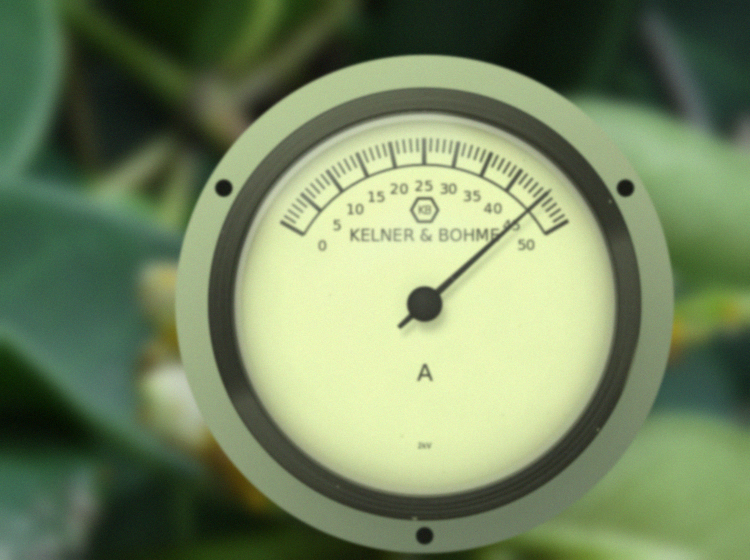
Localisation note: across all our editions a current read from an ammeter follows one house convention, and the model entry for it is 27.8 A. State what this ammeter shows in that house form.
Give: 45 A
